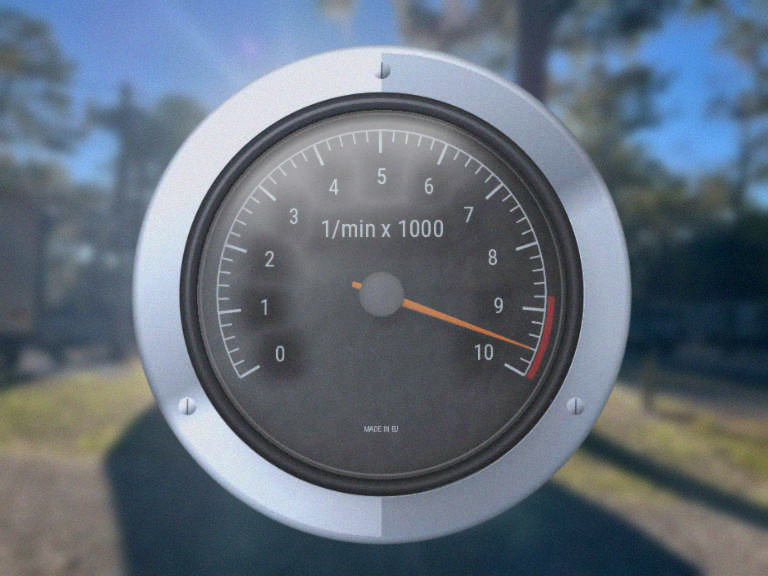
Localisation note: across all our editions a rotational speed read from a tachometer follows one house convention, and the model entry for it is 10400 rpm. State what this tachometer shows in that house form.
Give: 9600 rpm
